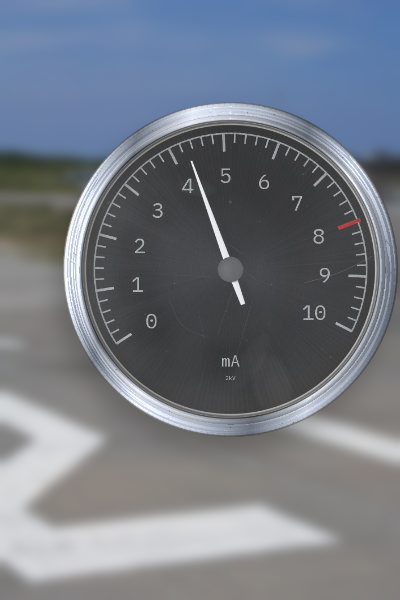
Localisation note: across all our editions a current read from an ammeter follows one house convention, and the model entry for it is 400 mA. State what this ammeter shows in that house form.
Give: 4.3 mA
